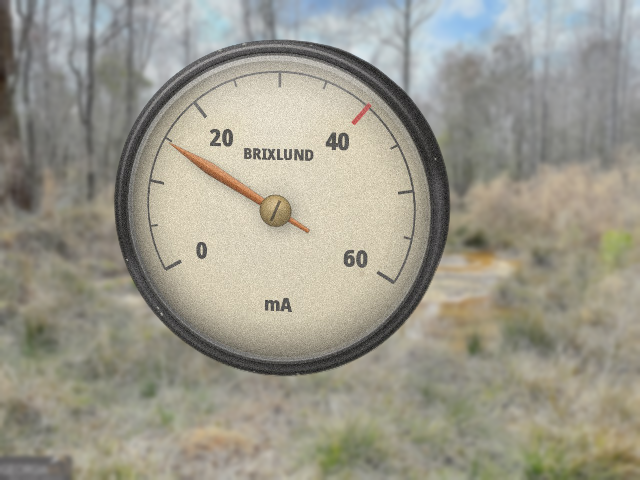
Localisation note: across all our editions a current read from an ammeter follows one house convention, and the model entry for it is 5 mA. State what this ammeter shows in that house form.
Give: 15 mA
